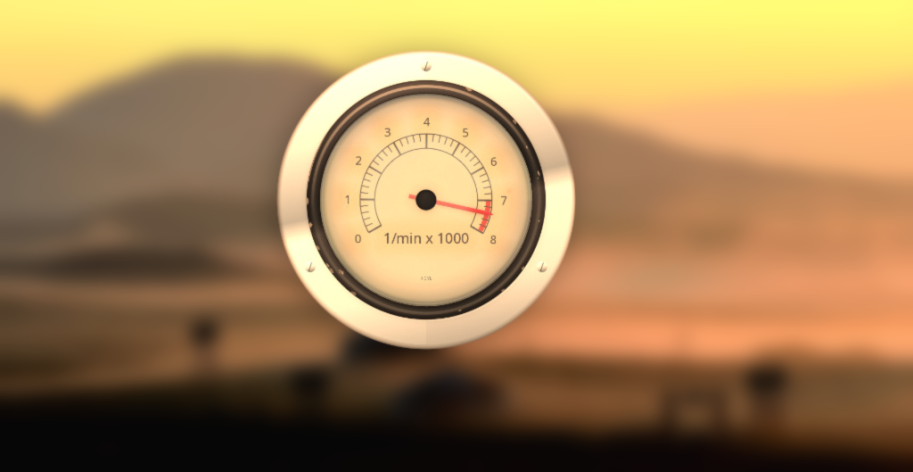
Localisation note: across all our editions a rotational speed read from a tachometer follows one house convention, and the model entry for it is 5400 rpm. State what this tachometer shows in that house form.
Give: 7400 rpm
